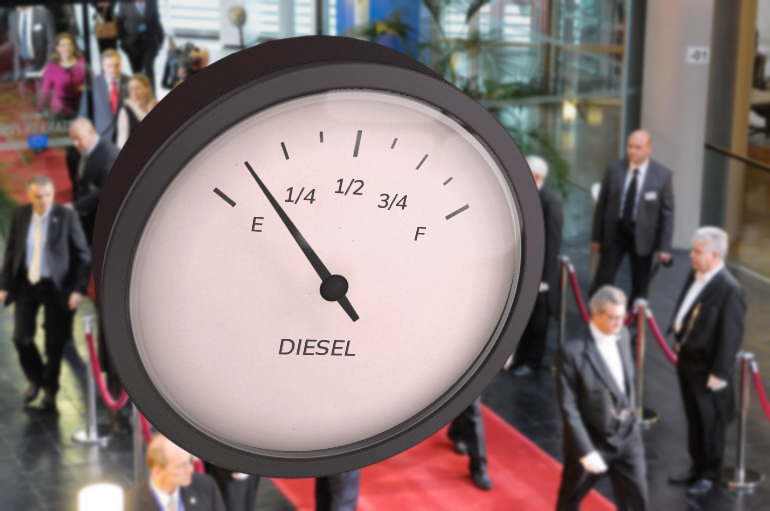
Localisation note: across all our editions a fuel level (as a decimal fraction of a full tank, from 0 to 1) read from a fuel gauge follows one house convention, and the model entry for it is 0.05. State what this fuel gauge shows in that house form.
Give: 0.125
